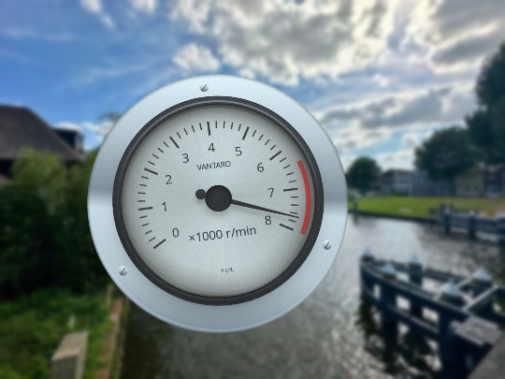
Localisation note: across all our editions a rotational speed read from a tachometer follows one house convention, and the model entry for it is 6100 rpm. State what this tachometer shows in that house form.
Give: 7700 rpm
